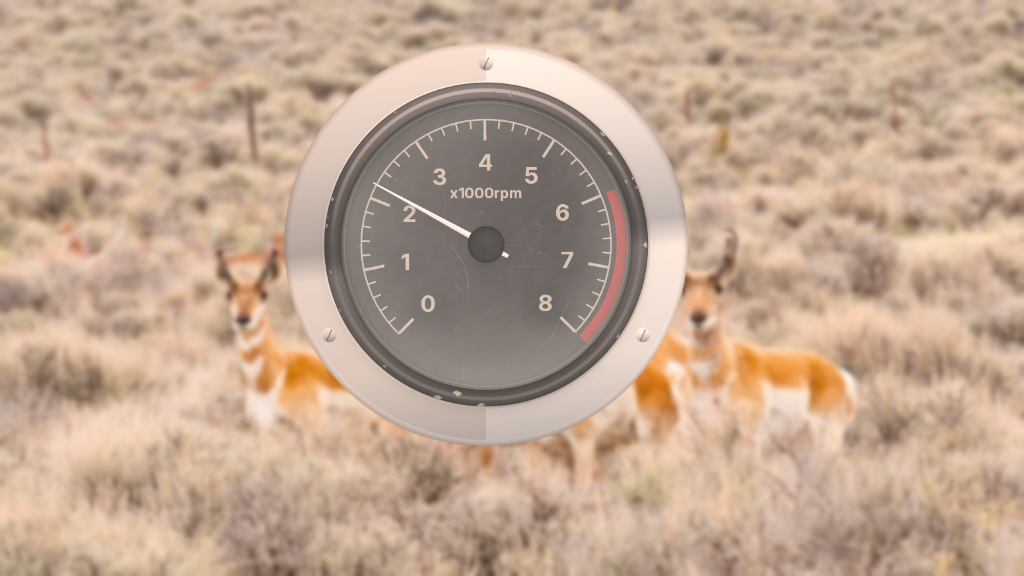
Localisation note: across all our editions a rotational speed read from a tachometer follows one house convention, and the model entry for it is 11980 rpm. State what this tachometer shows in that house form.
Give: 2200 rpm
